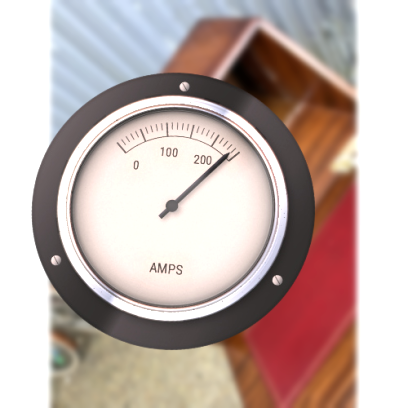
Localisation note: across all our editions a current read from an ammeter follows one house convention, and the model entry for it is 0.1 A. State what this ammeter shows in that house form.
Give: 240 A
